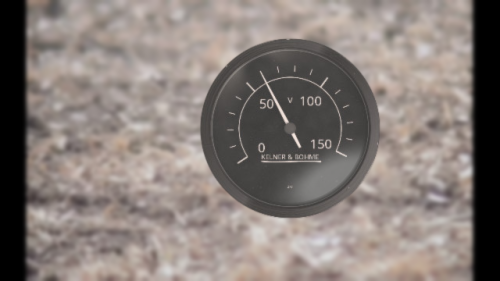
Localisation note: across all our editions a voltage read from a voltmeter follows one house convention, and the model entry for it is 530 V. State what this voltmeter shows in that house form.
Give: 60 V
